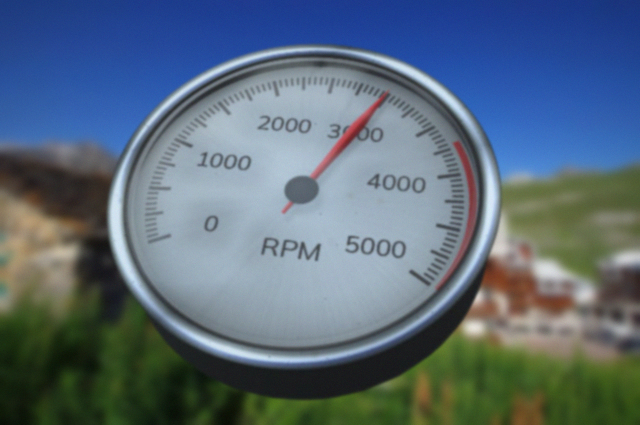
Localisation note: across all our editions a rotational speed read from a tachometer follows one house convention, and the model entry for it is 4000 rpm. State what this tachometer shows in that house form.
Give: 3000 rpm
